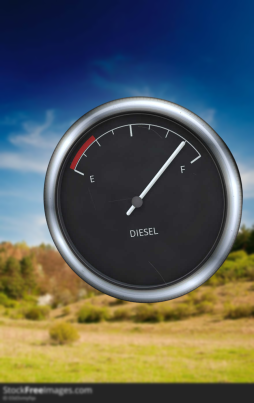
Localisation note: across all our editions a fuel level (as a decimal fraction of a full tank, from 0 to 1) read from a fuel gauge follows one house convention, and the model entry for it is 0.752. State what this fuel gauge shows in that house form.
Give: 0.875
